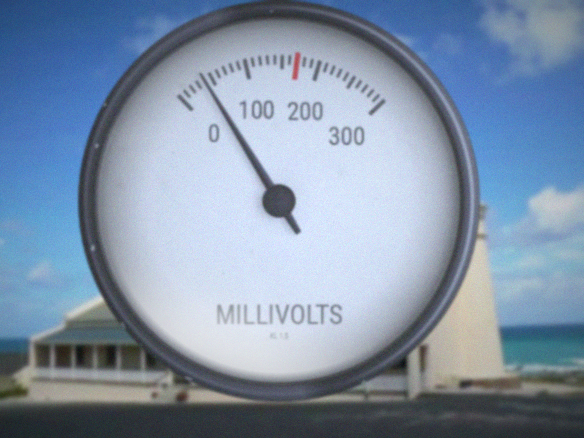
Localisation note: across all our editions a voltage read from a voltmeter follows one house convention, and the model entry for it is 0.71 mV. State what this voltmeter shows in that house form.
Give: 40 mV
